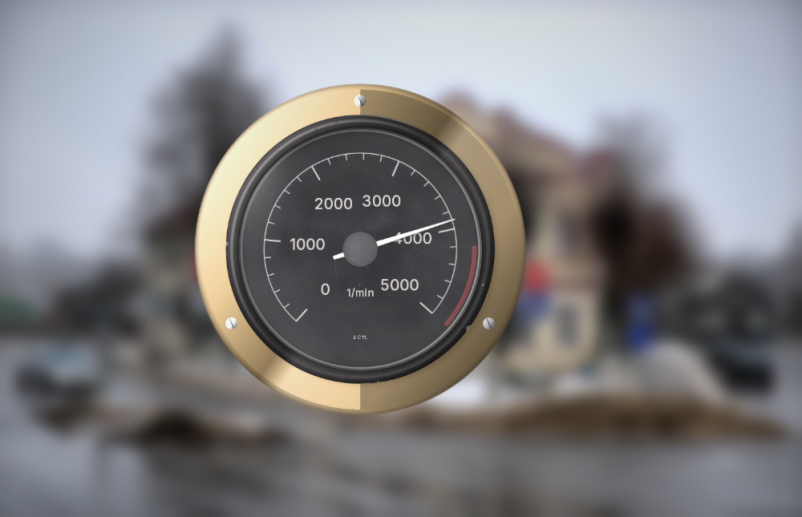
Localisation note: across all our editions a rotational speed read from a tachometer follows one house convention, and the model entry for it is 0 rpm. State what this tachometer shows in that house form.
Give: 3900 rpm
